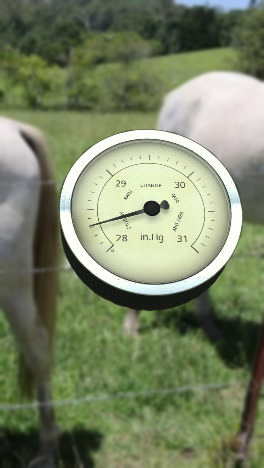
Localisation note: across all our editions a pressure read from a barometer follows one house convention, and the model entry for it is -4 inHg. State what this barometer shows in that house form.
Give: 28.3 inHg
